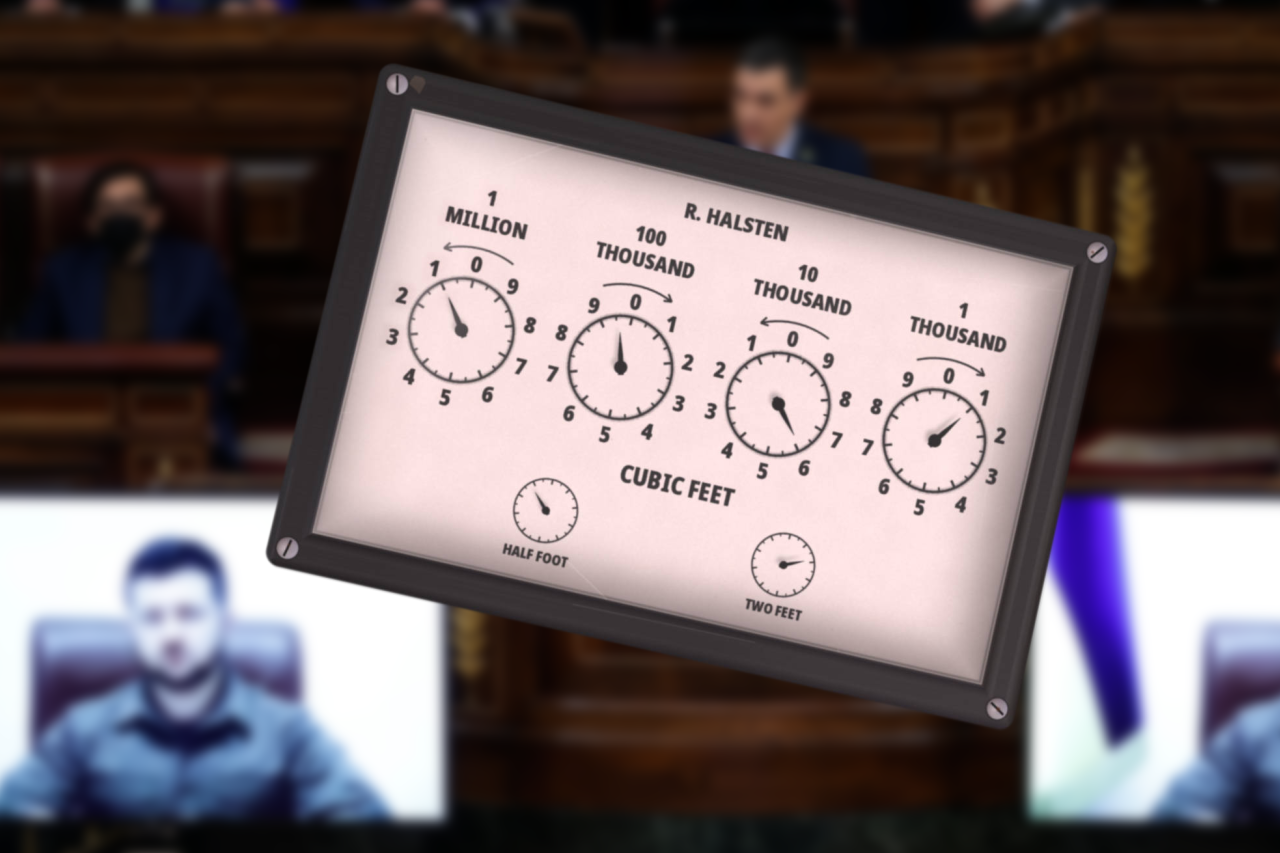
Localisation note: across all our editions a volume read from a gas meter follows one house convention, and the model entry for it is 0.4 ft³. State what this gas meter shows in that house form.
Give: 96100 ft³
